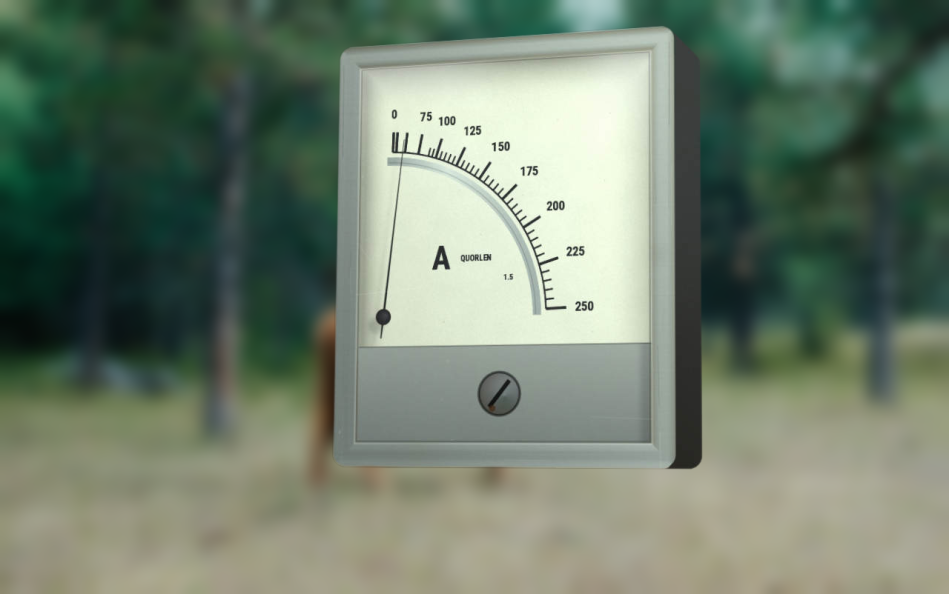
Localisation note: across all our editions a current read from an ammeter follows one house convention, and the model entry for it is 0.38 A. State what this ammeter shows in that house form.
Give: 50 A
